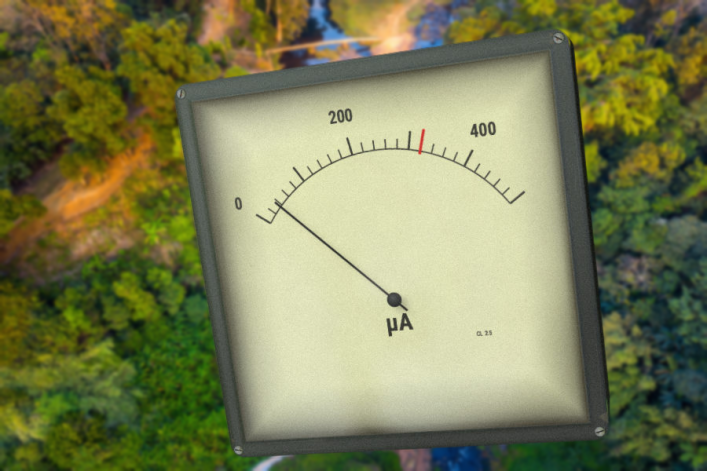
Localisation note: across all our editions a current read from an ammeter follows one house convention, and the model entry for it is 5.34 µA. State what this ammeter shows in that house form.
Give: 40 µA
